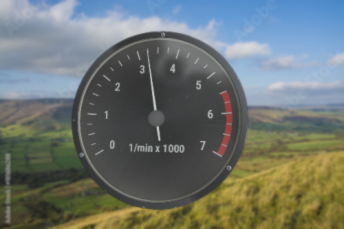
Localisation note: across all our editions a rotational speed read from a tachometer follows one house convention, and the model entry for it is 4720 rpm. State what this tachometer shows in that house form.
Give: 3250 rpm
